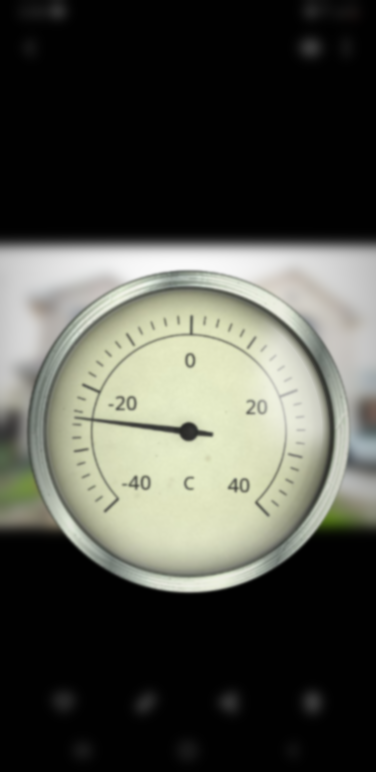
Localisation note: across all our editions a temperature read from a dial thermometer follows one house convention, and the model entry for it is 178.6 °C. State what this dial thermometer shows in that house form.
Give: -25 °C
